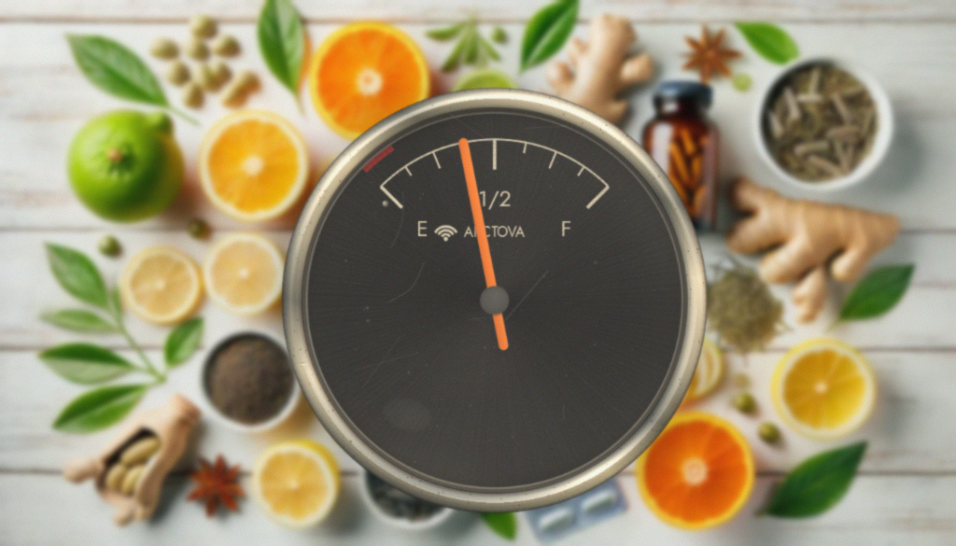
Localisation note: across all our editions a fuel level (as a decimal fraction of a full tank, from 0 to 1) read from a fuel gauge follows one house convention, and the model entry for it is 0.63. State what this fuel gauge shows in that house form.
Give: 0.375
